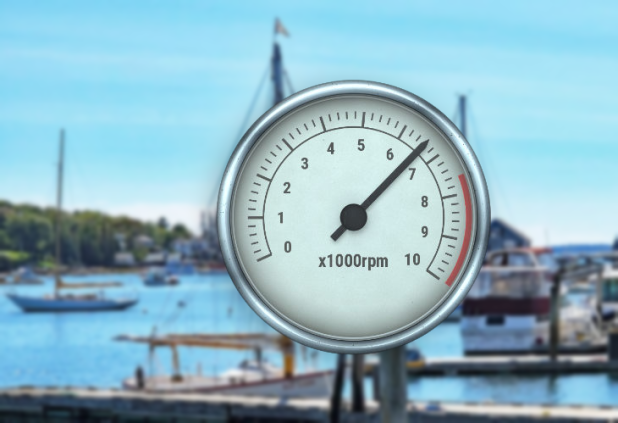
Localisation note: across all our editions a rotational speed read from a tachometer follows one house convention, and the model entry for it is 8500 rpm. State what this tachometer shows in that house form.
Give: 6600 rpm
